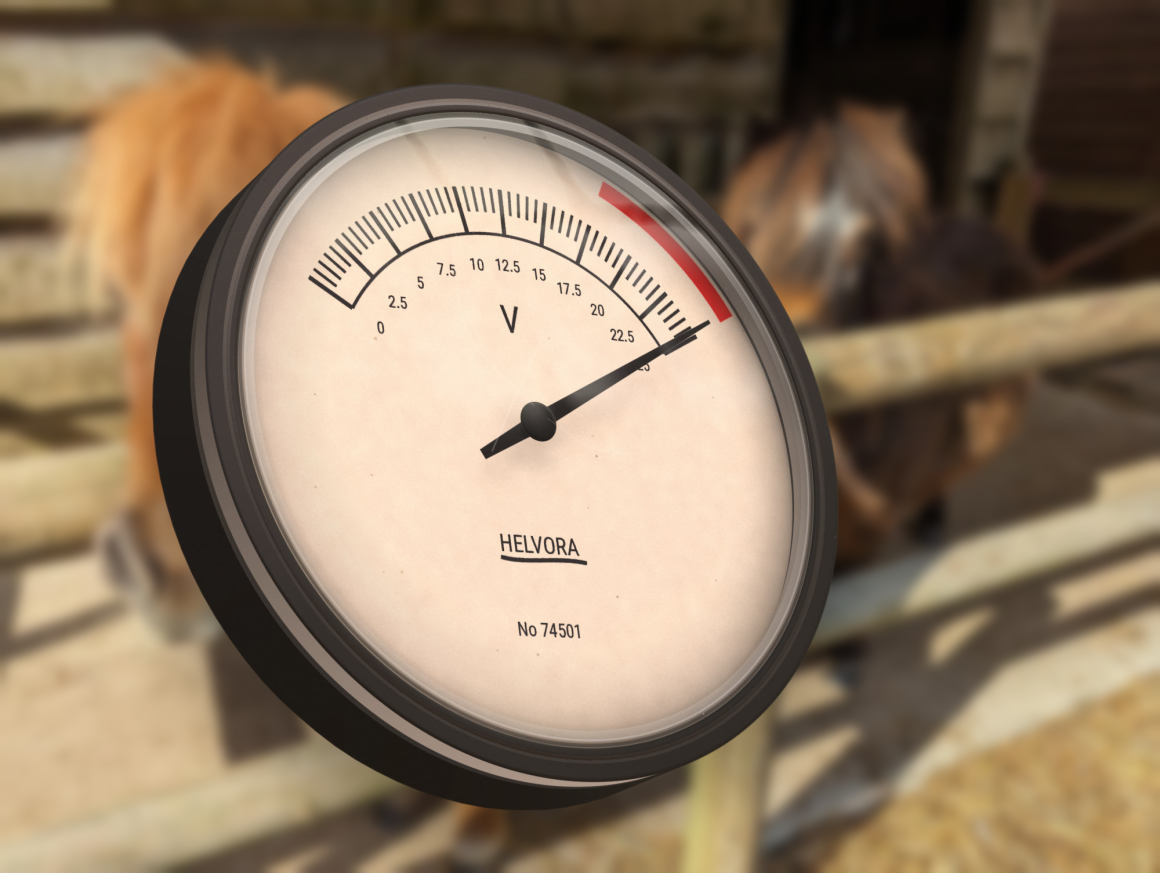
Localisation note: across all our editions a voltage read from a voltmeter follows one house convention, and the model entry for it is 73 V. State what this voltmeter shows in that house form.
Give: 24.75 V
